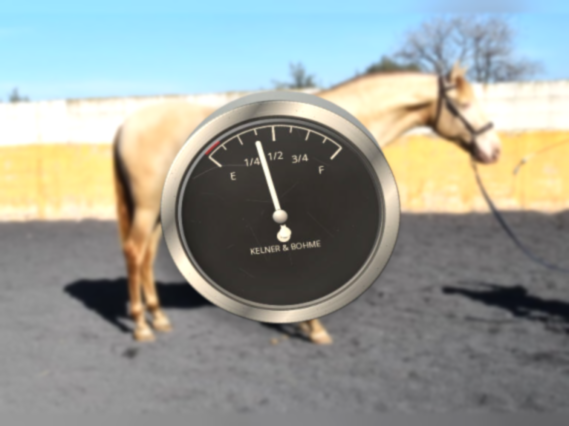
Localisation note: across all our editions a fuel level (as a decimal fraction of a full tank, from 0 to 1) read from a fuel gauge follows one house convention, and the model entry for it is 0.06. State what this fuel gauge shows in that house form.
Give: 0.375
